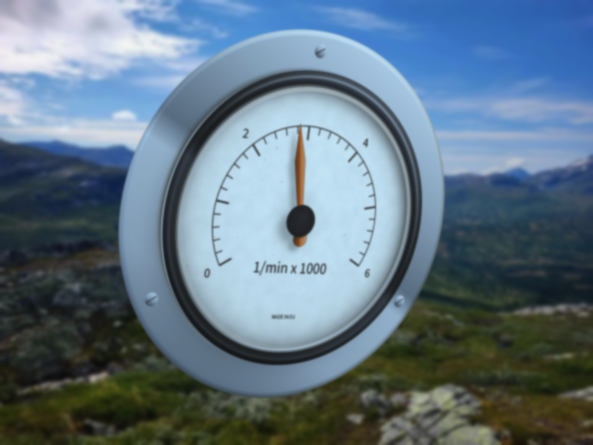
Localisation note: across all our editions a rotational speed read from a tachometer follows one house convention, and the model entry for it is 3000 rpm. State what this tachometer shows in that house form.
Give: 2800 rpm
